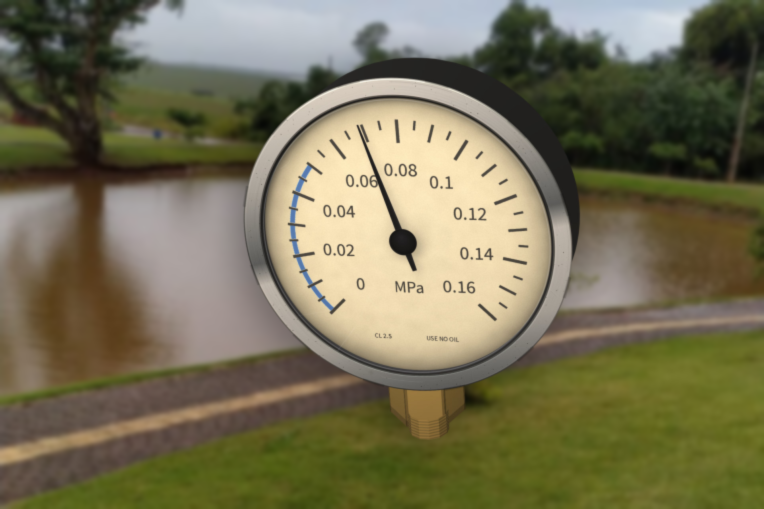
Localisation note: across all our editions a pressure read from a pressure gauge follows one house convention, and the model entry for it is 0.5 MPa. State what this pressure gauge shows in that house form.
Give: 0.07 MPa
